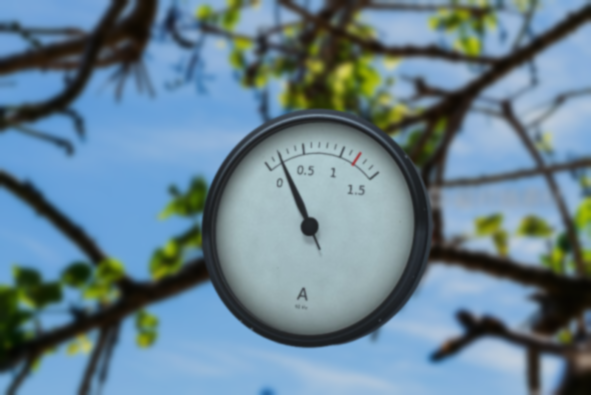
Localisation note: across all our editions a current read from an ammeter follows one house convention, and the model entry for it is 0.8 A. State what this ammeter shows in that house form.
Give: 0.2 A
